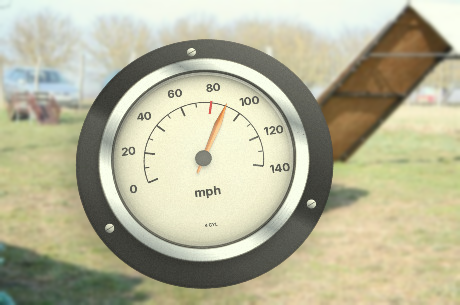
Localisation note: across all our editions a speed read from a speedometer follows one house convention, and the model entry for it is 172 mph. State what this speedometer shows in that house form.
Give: 90 mph
